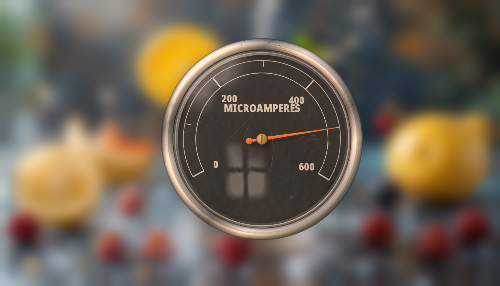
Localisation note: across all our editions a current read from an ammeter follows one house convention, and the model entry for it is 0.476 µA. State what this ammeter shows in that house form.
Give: 500 µA
